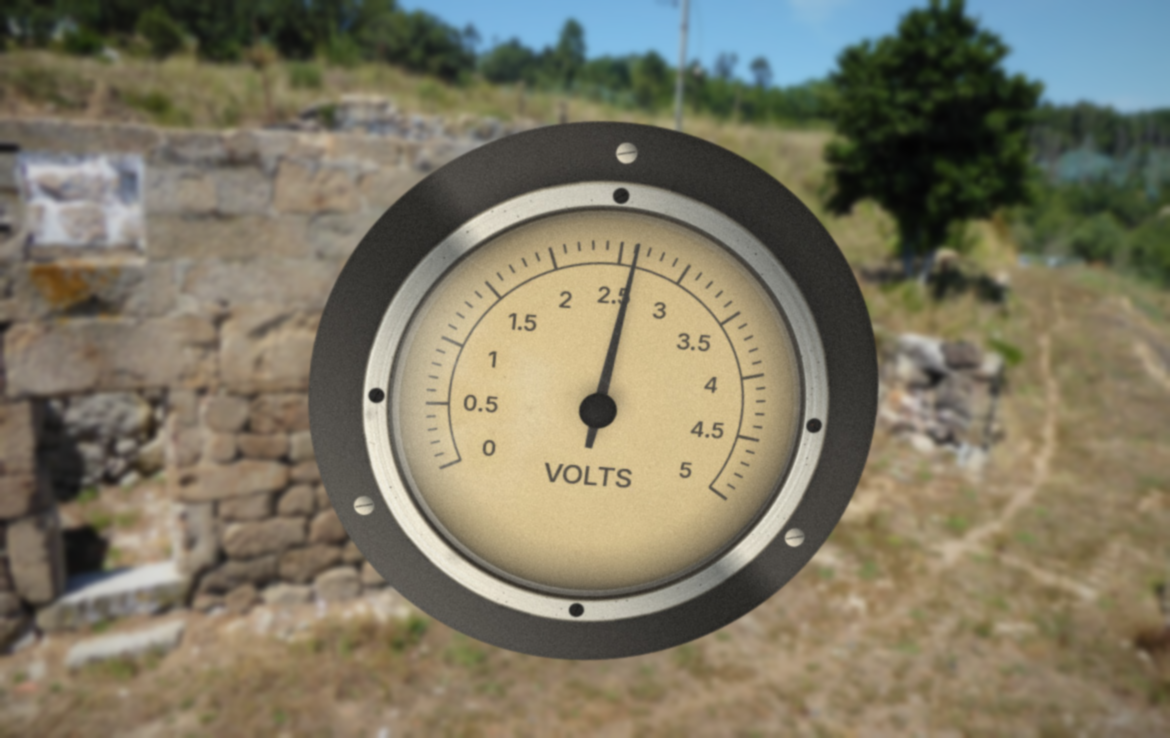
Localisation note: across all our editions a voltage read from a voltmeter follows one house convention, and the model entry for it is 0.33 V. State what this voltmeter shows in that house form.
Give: 2.6 V
